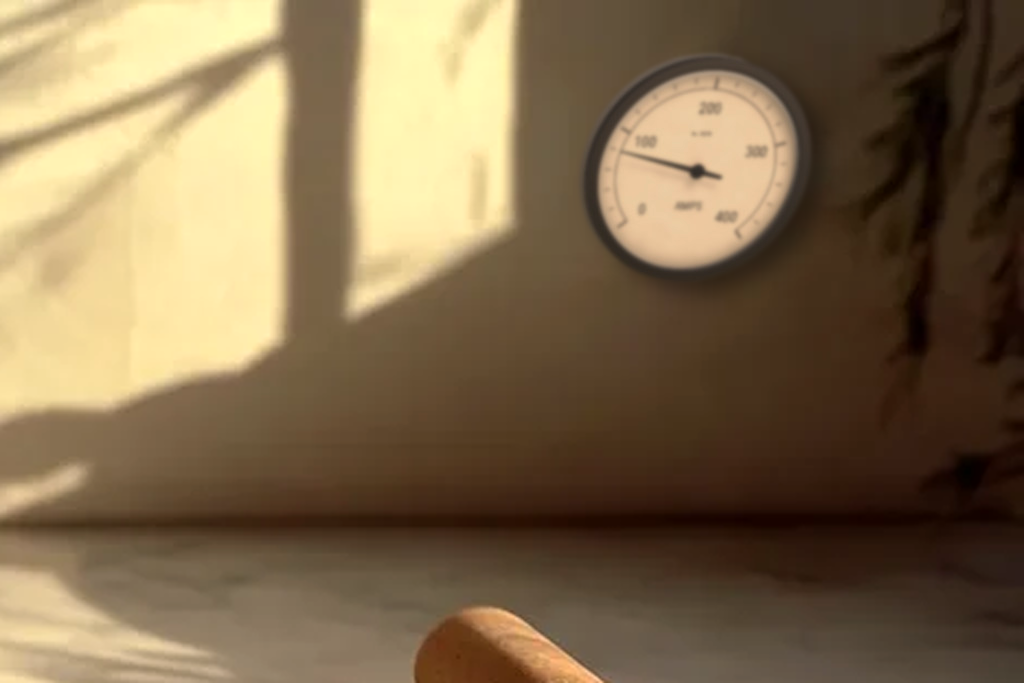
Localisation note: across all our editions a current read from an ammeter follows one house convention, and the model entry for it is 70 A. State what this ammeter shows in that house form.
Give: 80 A
